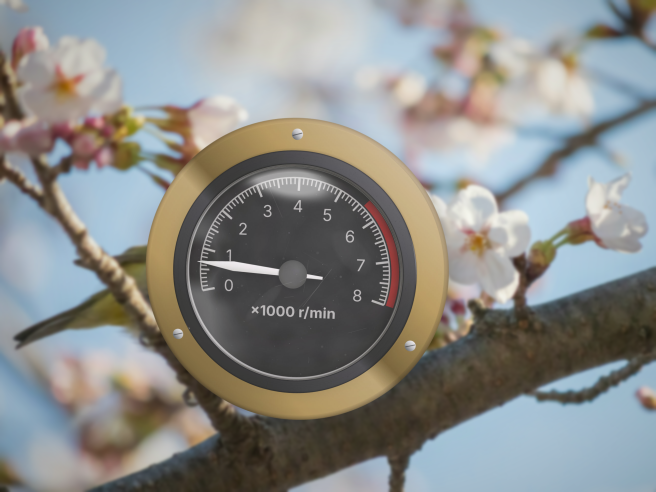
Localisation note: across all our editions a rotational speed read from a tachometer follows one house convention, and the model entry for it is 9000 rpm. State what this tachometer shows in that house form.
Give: 700 rpm
